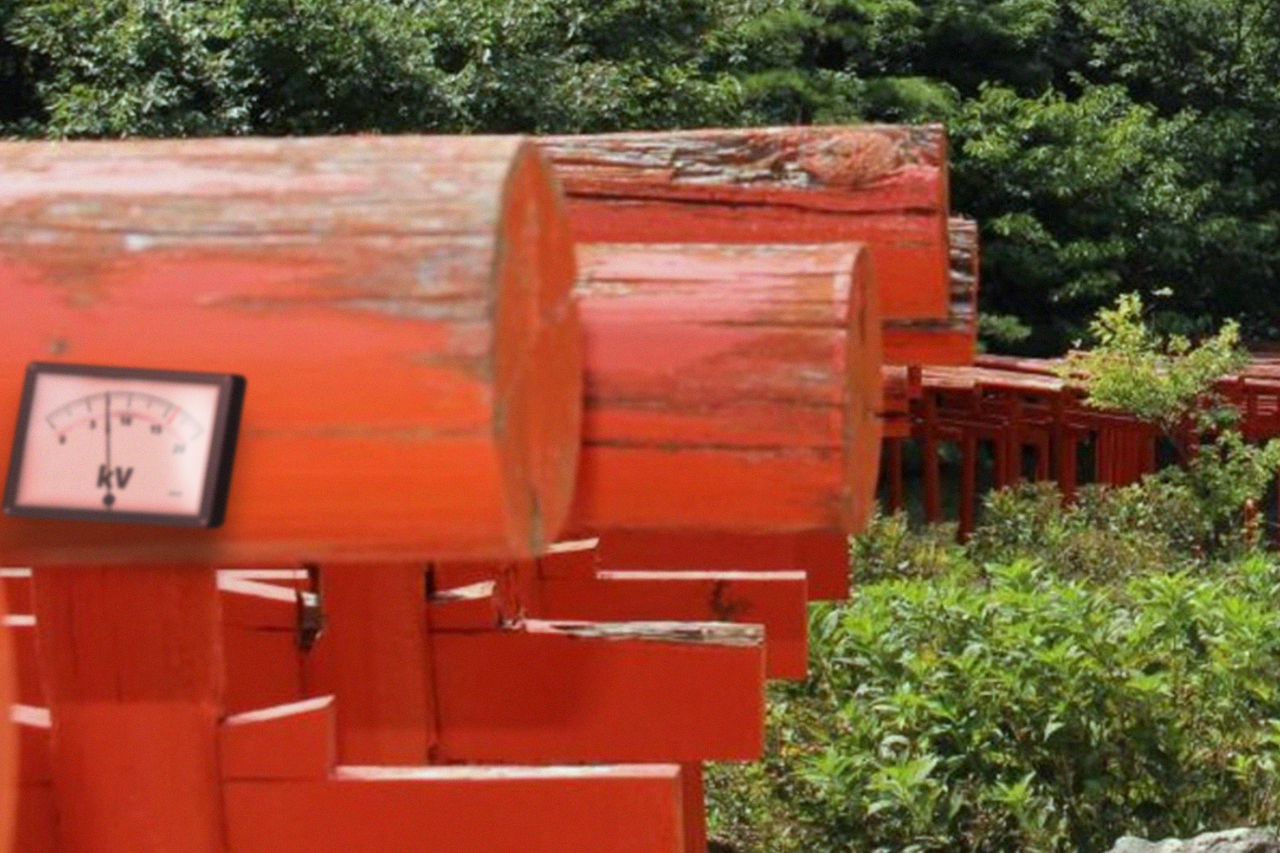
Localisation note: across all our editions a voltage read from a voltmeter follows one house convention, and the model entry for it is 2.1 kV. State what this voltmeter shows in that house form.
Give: 7.5 kV
